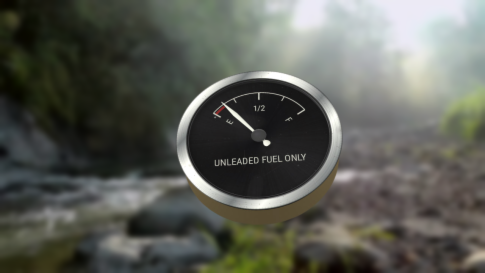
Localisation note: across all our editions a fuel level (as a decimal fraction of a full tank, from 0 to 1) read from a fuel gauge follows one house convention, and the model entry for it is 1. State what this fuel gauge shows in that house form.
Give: 0.125
